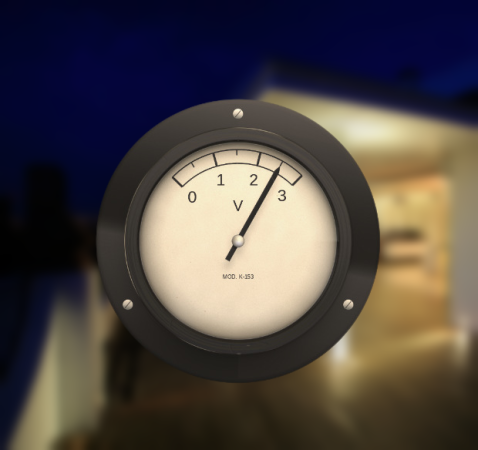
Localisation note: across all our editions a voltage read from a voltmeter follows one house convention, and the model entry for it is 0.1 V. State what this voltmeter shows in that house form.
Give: 2.5 V
